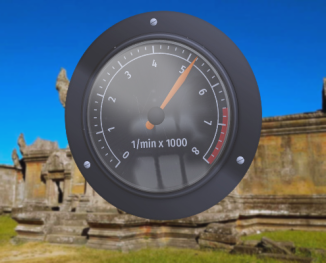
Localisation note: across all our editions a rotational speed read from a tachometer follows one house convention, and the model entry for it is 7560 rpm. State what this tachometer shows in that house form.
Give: 5200 rpm
